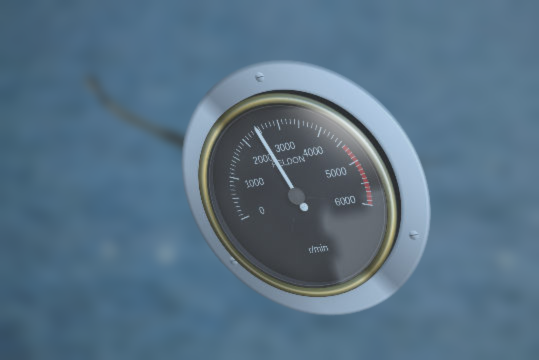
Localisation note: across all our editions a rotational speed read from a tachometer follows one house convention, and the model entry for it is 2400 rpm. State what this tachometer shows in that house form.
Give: 2500 rpm
